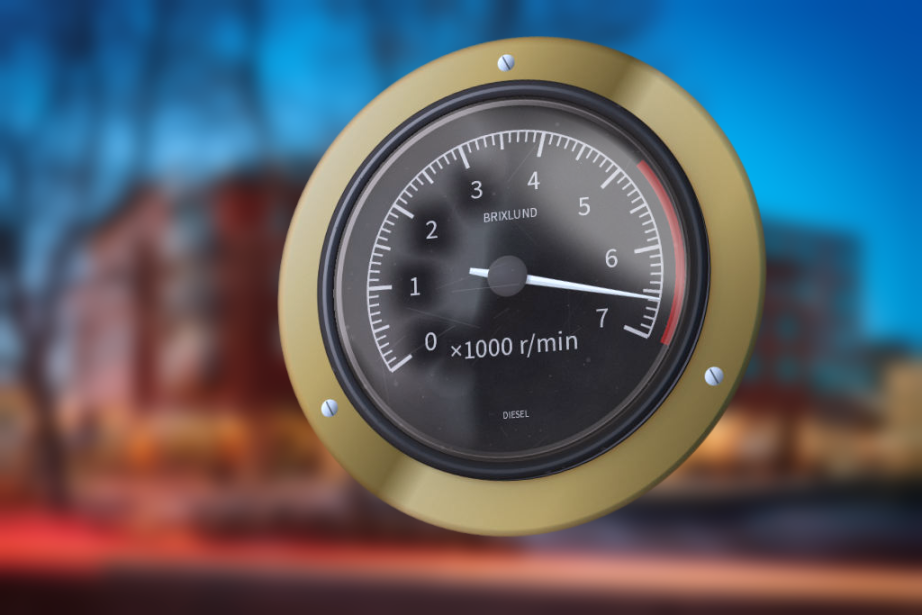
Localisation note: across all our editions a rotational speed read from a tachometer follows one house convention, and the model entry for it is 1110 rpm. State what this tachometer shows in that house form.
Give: 6600 rpm
